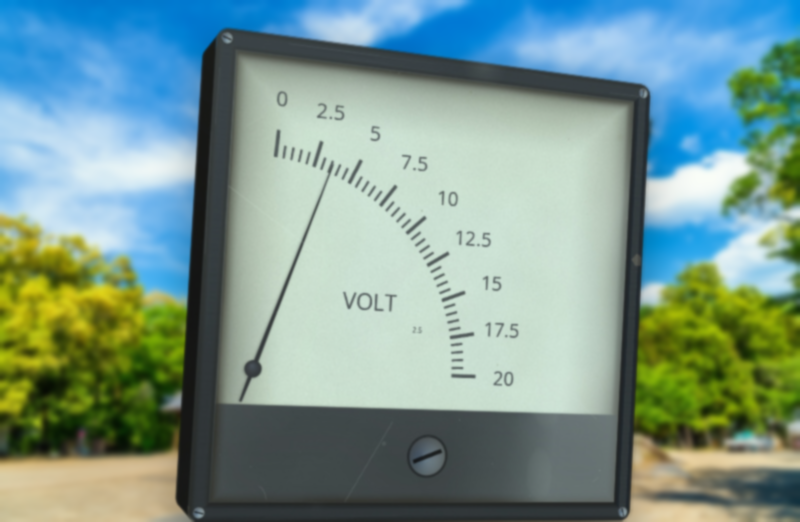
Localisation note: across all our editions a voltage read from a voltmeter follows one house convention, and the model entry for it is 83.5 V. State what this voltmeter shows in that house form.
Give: 3.5 V
